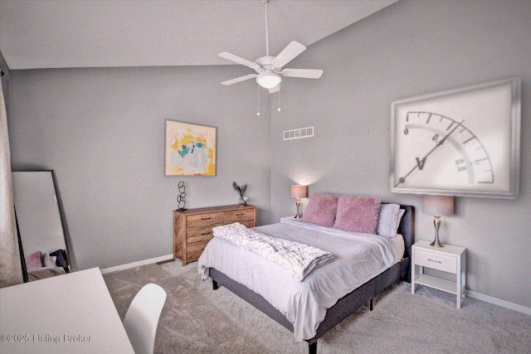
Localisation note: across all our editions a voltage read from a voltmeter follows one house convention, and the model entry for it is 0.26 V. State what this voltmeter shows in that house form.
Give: 0.45 V
